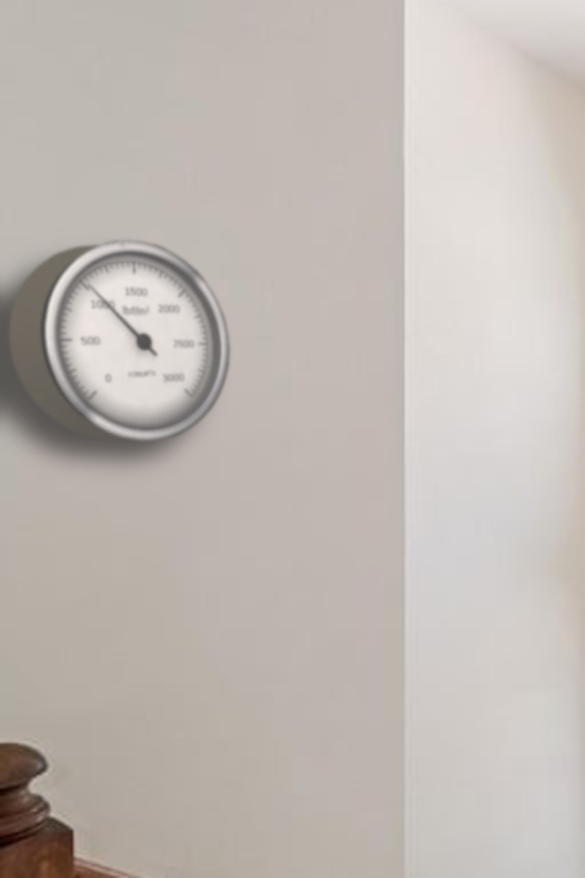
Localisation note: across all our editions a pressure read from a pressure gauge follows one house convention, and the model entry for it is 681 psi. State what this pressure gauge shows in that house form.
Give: 1000 psi
